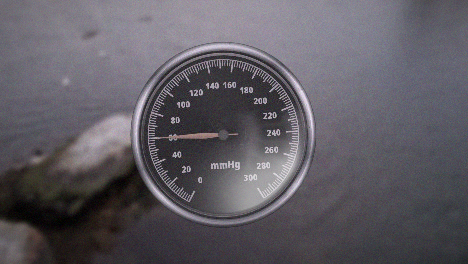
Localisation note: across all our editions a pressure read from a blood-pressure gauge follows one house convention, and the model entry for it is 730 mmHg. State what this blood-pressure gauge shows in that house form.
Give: 60 mmHg
